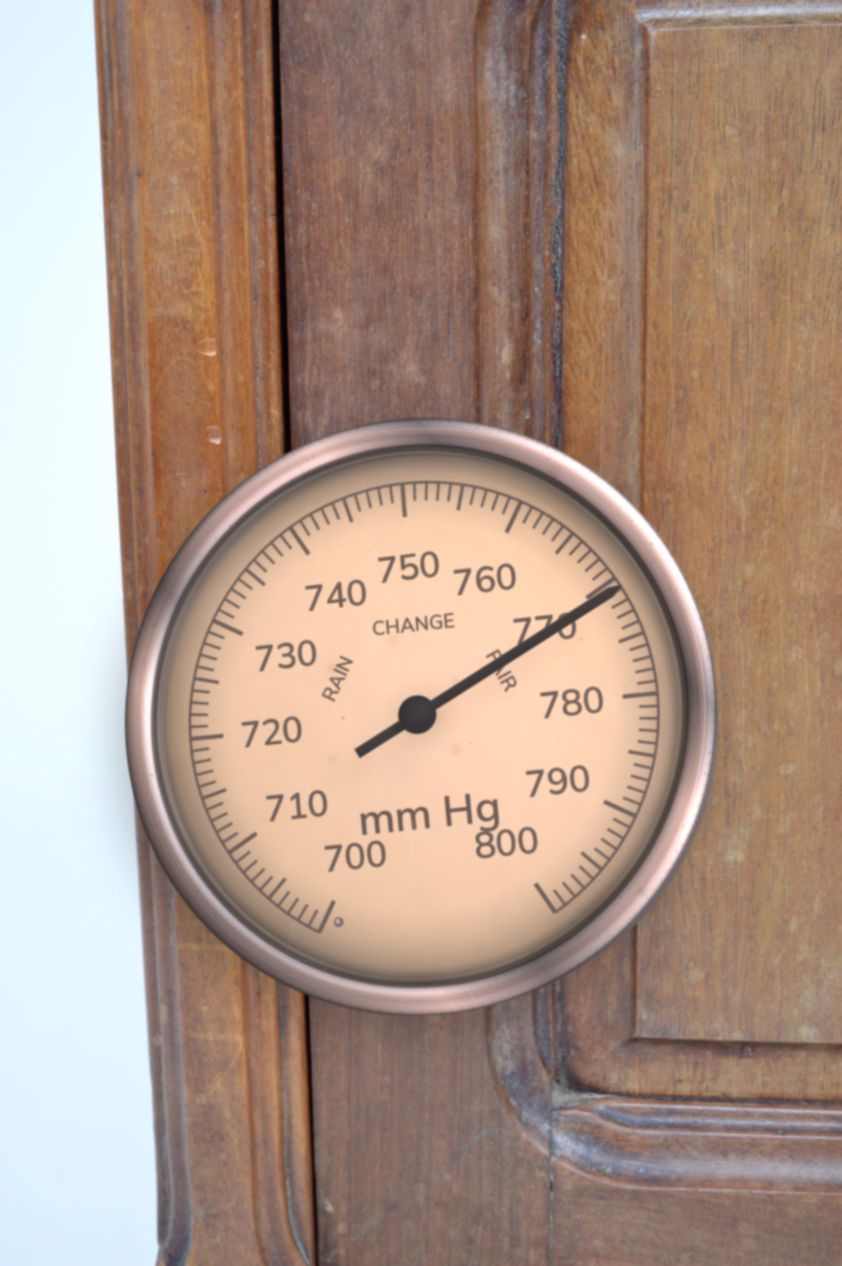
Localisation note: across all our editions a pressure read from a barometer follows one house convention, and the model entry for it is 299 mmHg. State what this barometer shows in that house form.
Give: 771 mmHg
